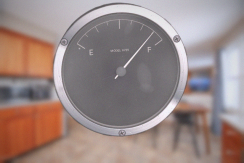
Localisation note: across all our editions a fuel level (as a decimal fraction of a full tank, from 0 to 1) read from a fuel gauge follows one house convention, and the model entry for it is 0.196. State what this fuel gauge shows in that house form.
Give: 0.875
